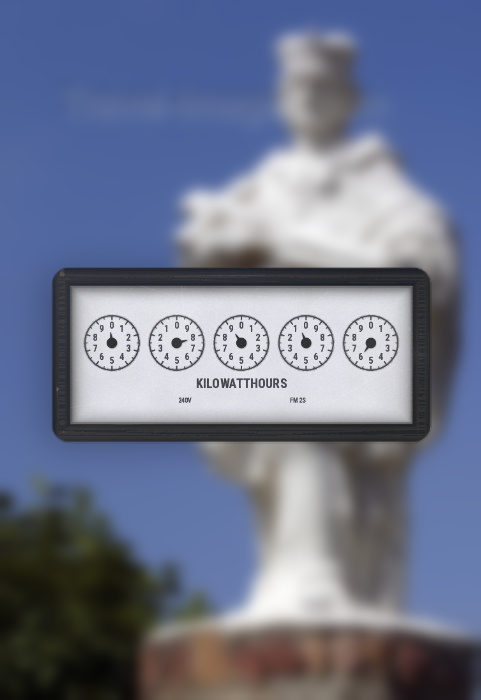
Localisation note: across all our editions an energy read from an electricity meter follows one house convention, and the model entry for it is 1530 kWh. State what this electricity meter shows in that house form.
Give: 97906 kWh
